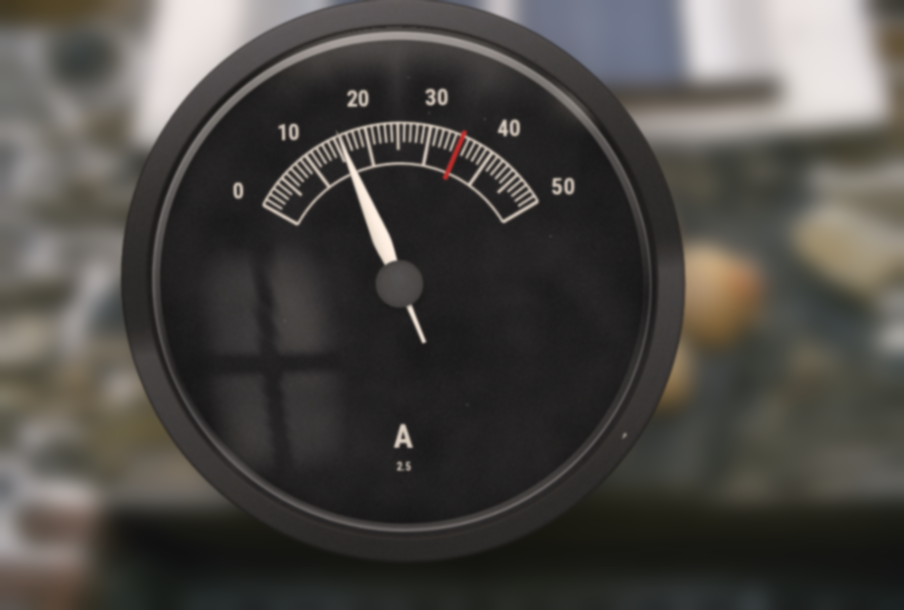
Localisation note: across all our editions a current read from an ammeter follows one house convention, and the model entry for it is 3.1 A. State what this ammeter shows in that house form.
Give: 16 A
